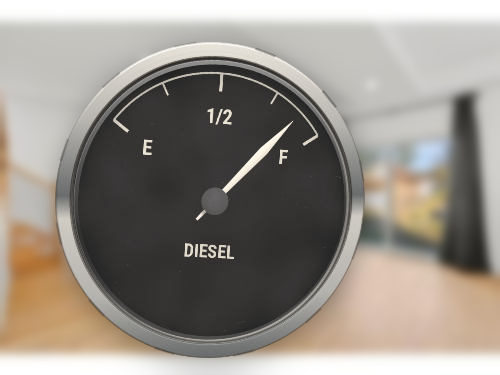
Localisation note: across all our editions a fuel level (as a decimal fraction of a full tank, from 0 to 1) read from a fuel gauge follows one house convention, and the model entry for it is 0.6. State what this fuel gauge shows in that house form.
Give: 0.875
